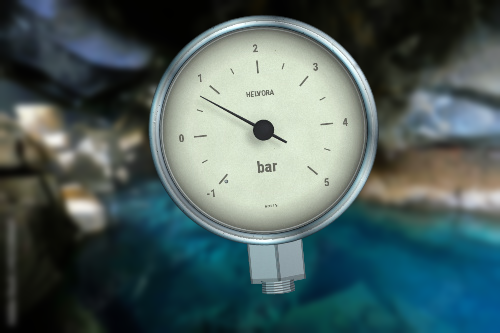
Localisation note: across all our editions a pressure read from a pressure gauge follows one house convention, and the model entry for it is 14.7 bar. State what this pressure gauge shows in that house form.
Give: 0.75 bar
